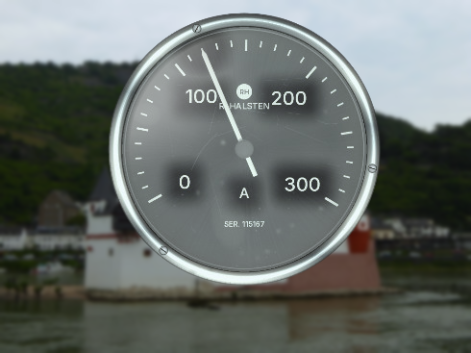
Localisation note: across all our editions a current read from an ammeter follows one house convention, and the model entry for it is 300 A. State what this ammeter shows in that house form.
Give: 120 A
